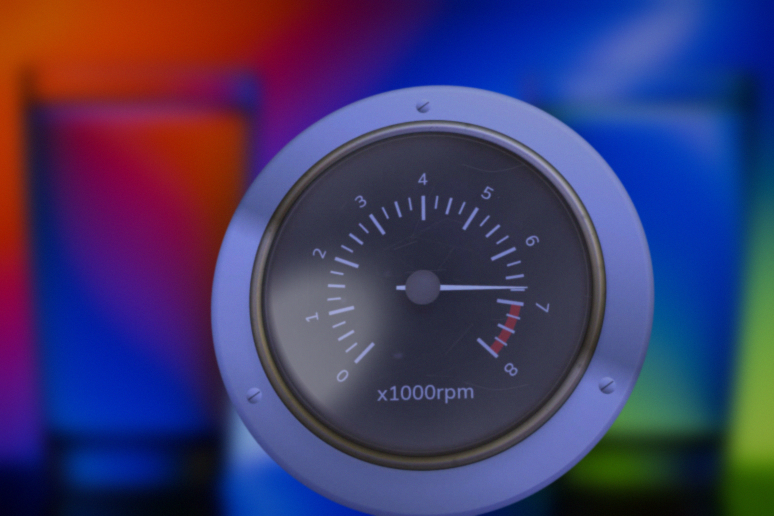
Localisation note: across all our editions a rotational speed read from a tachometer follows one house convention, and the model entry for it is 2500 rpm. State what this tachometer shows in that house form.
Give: 6750 rpm
